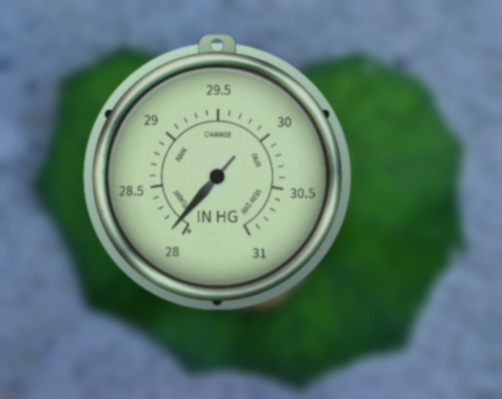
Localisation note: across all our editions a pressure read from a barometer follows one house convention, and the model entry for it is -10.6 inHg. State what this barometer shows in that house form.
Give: 28.1 inHg
